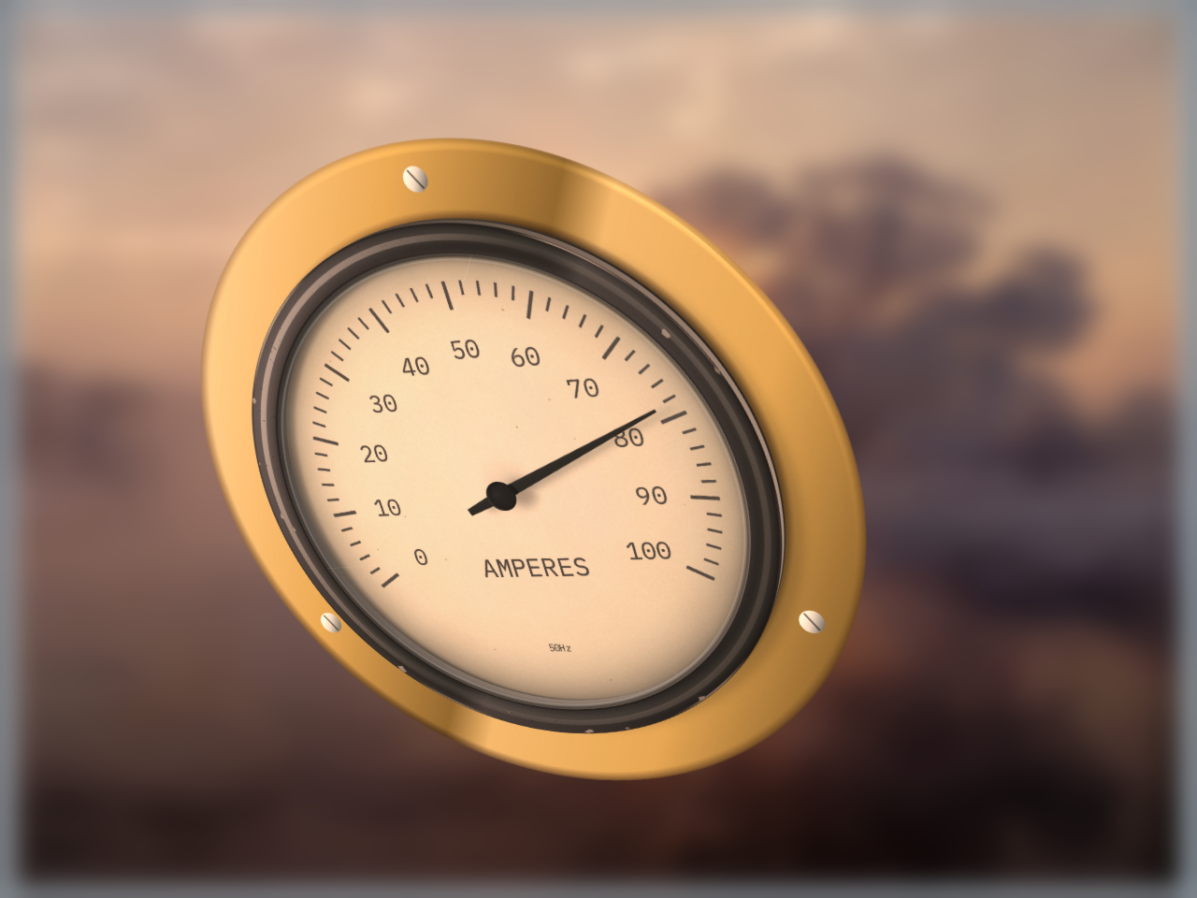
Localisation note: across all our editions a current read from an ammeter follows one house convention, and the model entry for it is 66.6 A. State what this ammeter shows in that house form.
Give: 78 A
